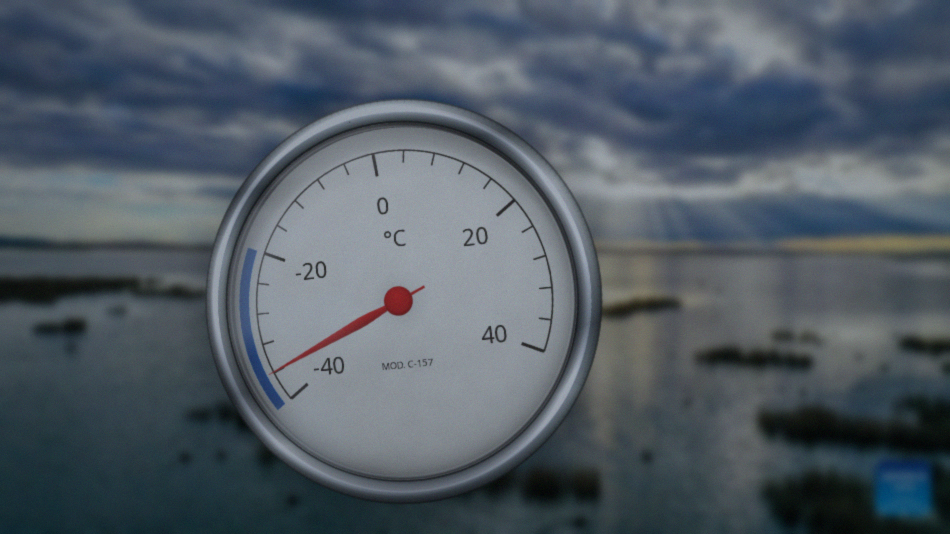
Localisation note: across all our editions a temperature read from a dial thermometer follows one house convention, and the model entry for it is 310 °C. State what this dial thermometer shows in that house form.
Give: -36 °C
